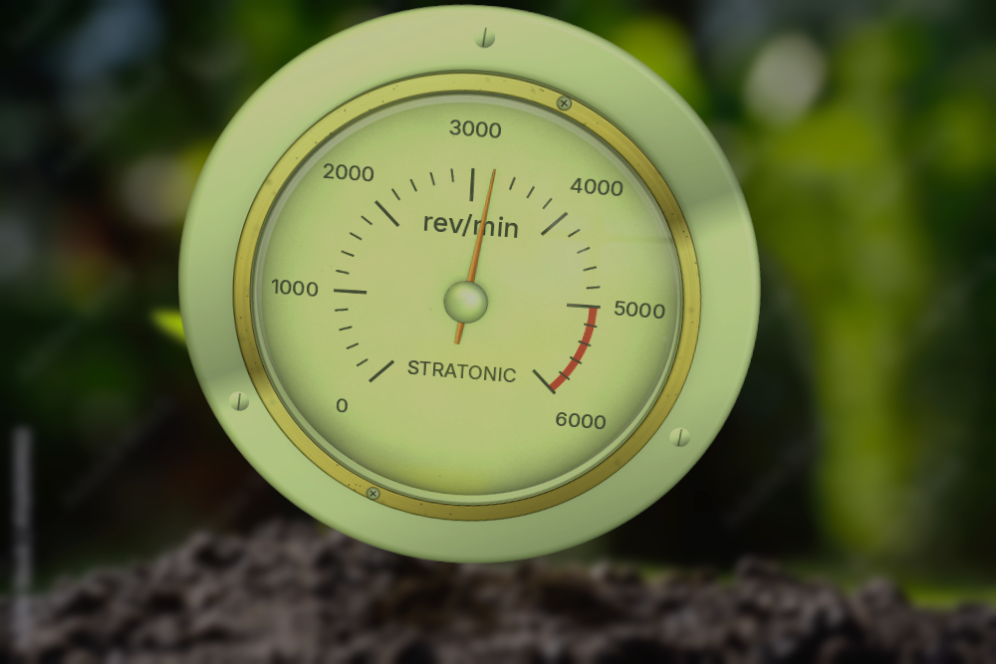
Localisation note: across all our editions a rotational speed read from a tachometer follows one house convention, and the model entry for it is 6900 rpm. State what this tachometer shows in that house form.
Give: 3200 rpm
